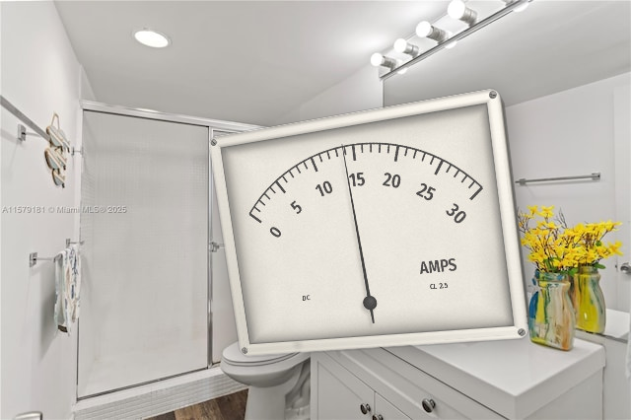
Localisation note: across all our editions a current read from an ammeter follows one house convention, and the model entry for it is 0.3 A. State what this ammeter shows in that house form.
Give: 14 A
